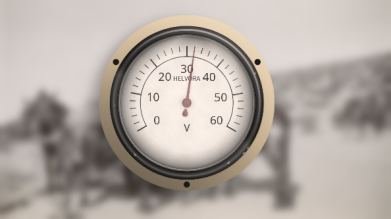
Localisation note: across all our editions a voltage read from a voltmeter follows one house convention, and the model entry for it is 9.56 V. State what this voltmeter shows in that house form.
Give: 32 V
